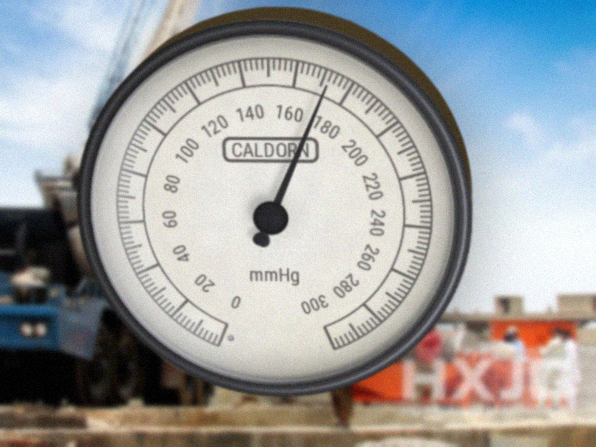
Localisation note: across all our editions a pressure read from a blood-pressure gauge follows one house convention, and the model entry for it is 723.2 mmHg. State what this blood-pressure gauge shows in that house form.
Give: 172 mmHg
